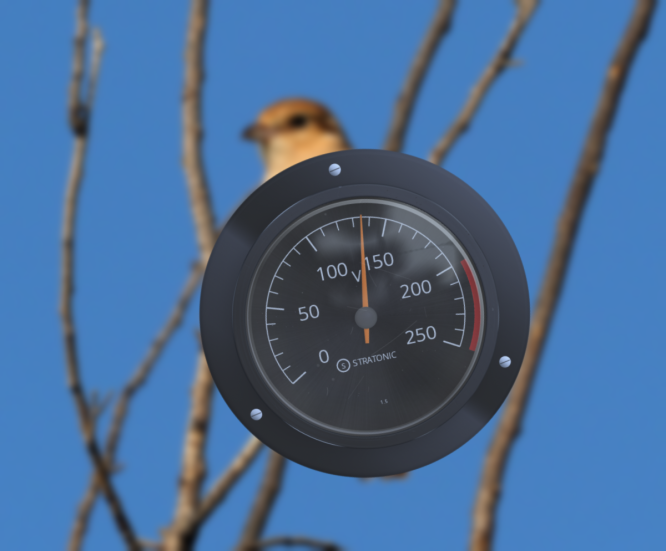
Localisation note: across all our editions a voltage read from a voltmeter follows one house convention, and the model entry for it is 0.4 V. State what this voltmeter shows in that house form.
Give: 135 V
